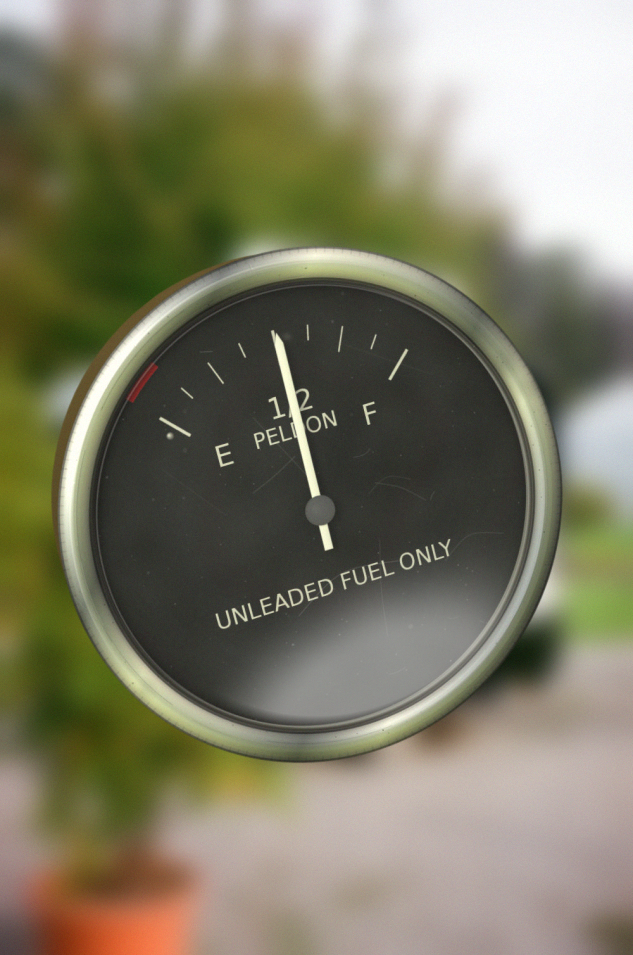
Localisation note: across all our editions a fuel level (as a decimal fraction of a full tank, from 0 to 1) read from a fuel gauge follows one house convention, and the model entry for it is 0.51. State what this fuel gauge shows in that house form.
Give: 0.5
